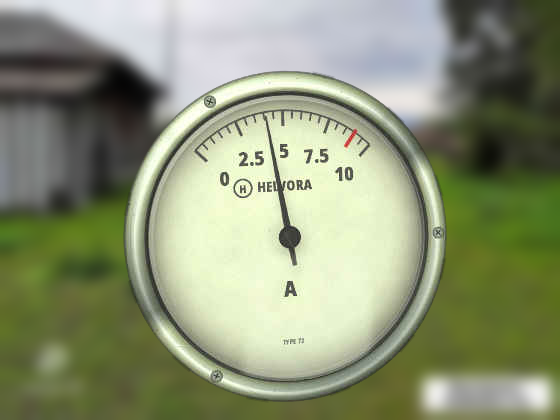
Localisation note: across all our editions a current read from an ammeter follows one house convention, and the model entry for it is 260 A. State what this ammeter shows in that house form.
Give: 4 A
